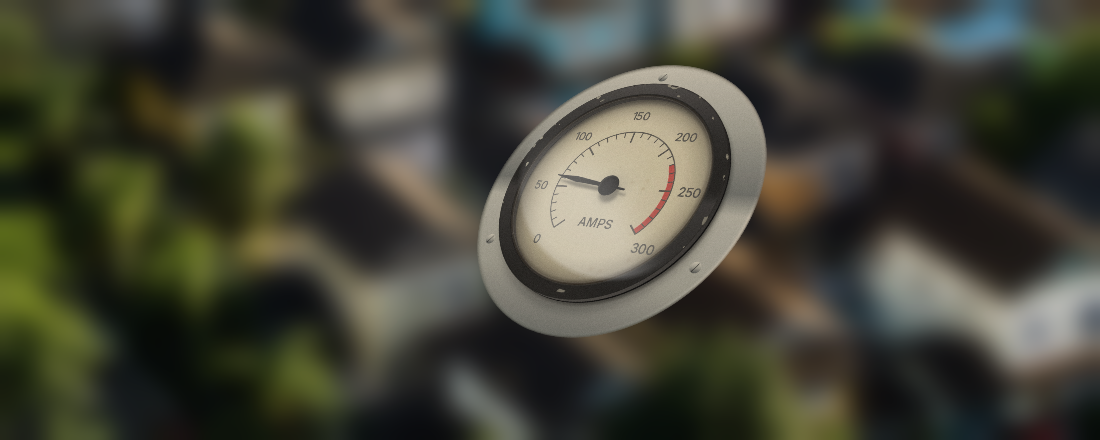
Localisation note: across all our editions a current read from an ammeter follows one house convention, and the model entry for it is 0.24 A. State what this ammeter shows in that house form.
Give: 60 A
